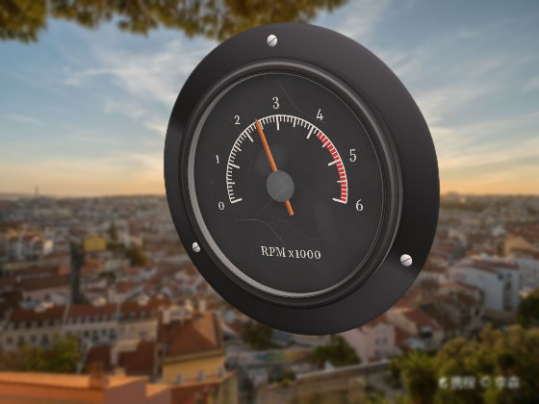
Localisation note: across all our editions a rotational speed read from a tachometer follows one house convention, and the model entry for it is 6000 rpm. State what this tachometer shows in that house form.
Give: 2500 rpm
